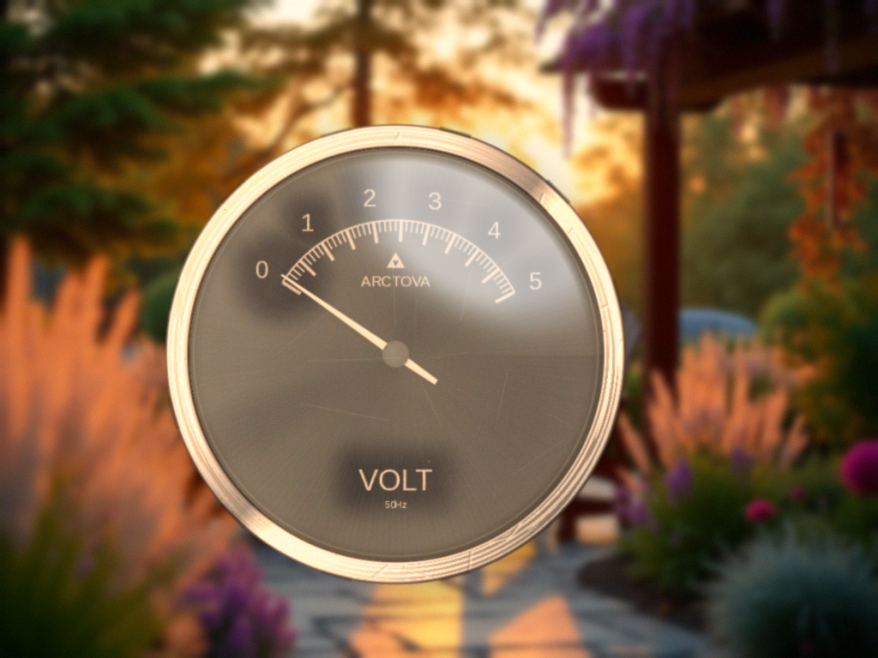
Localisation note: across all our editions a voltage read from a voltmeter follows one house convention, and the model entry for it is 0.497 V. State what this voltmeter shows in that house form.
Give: 0.1 V
